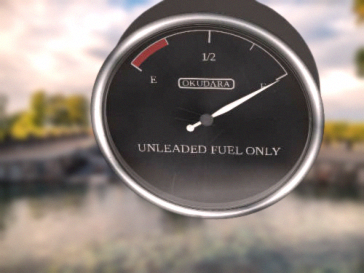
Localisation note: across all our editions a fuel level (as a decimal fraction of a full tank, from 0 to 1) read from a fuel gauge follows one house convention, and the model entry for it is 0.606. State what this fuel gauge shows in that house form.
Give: 1
